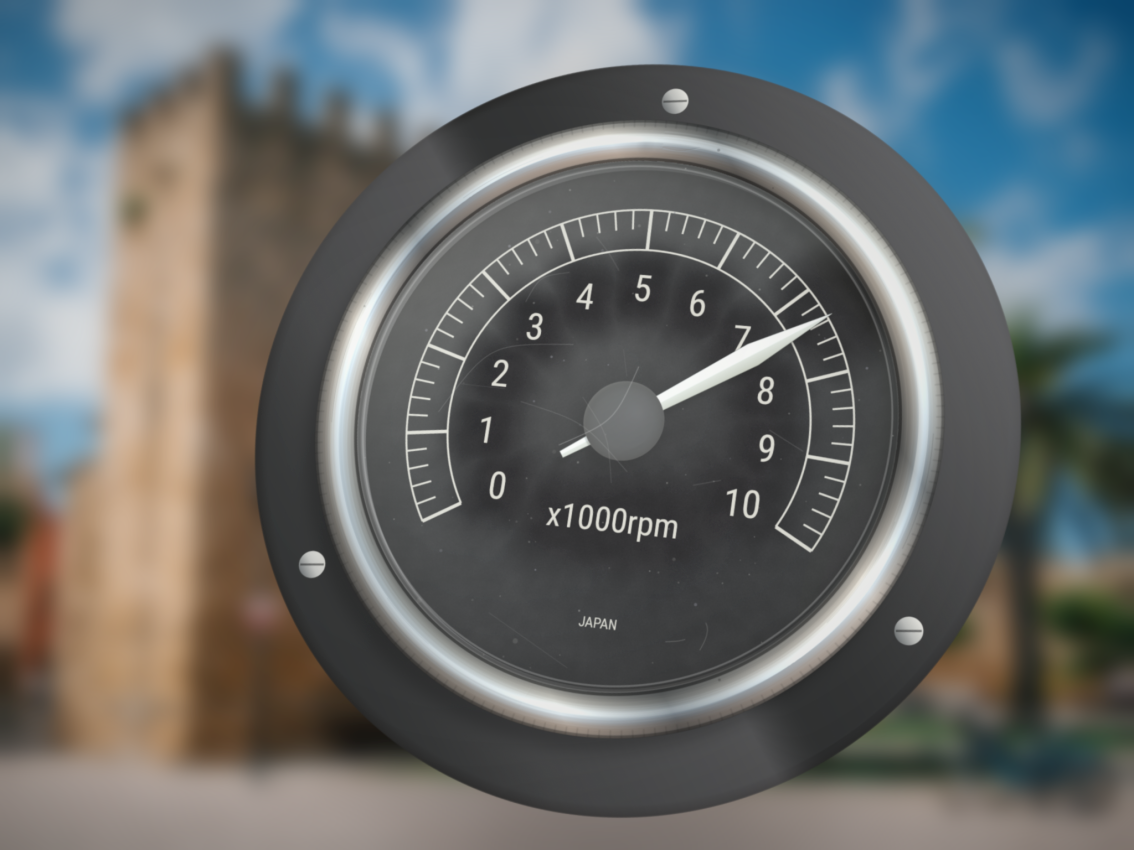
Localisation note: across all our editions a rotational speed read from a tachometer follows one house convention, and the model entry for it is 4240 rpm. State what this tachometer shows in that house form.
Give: 7400 rpm
